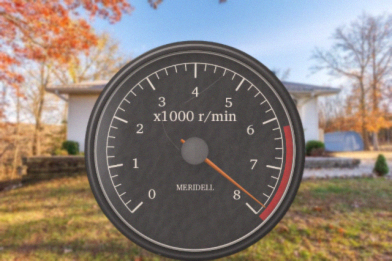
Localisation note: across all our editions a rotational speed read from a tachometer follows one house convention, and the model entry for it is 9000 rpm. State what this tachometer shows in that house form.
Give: 7800 rpm
